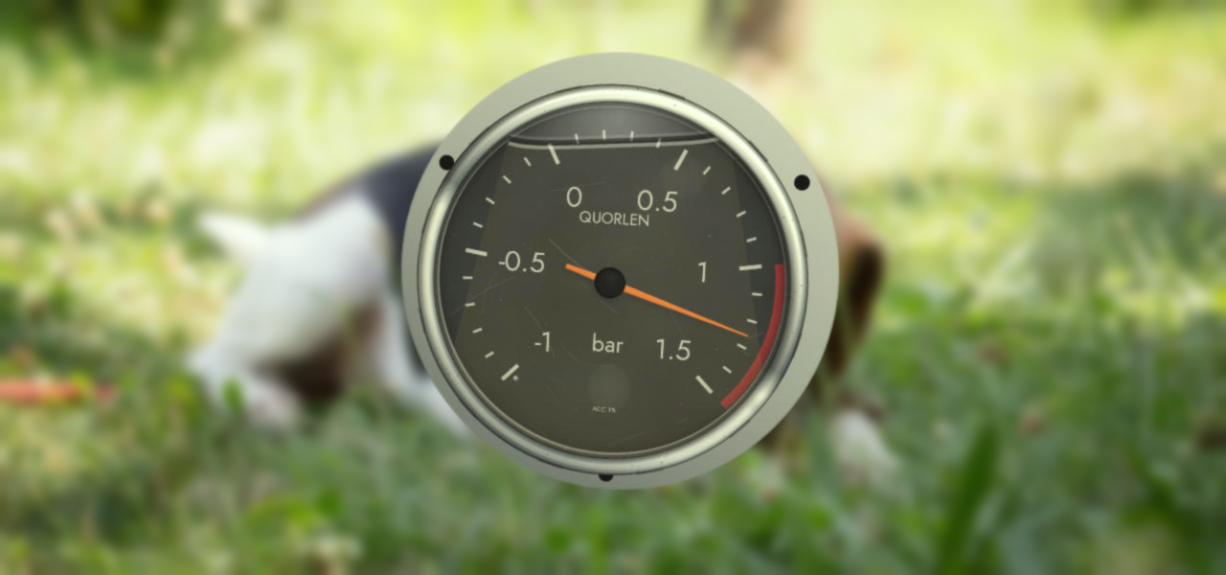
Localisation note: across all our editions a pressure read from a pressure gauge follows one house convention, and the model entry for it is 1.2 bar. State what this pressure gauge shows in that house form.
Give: 1.25 bar
